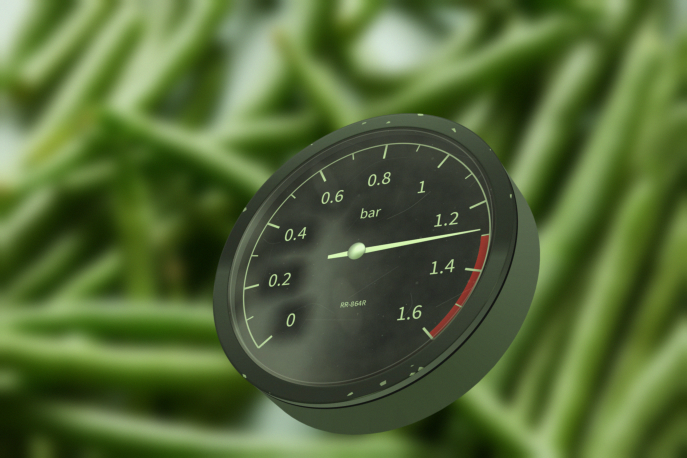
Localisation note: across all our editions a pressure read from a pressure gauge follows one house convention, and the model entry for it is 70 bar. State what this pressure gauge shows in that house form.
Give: 1.3 bar
